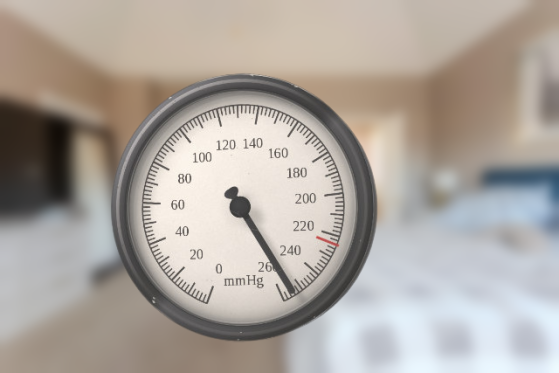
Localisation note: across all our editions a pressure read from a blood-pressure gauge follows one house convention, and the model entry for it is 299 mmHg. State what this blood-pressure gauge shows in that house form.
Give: 254 mmHg
